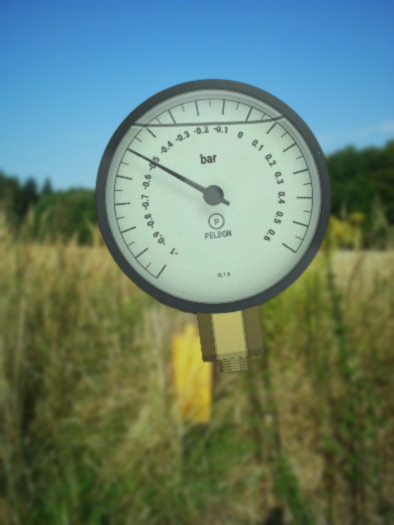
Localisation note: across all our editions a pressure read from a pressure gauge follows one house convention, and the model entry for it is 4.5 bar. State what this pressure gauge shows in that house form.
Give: -0.5 bar
